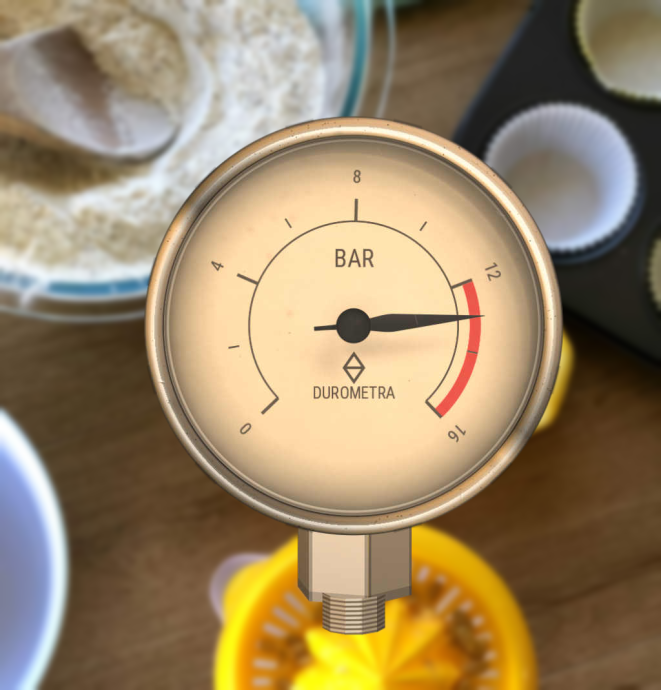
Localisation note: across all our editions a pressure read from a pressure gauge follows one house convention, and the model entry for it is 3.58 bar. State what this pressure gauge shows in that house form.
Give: 13 bar
